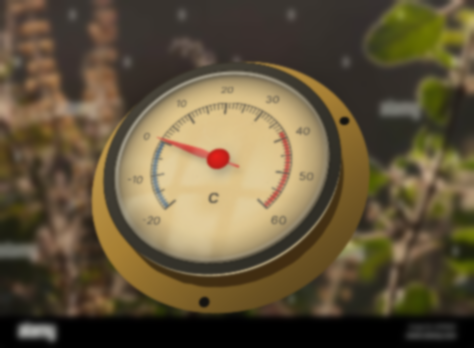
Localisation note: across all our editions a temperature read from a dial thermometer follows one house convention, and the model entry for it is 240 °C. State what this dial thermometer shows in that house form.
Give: 0 °C
